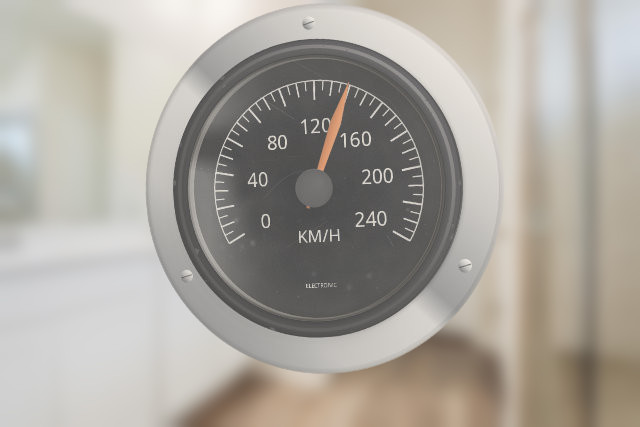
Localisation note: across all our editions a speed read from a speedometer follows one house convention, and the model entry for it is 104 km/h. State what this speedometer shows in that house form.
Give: 140 km/h
